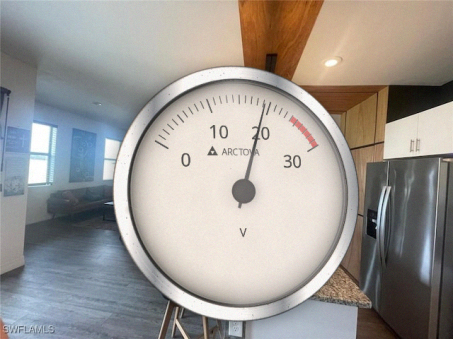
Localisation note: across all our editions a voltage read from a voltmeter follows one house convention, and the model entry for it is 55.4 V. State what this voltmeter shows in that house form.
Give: 19 V
